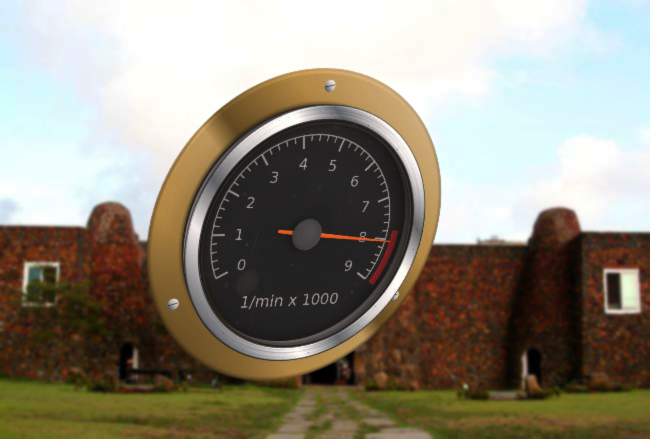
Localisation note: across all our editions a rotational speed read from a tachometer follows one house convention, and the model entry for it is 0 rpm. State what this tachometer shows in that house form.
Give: 8000 rpm
